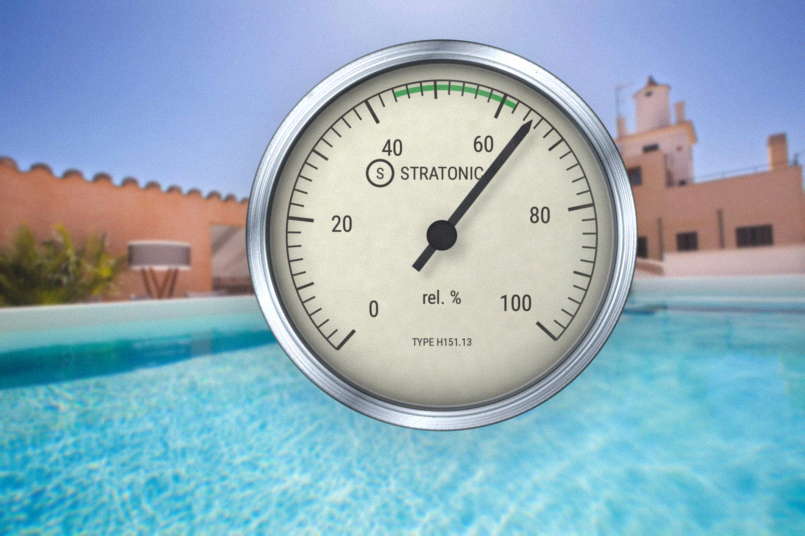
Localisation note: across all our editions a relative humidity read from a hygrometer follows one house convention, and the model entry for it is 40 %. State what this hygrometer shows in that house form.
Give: 65 %
